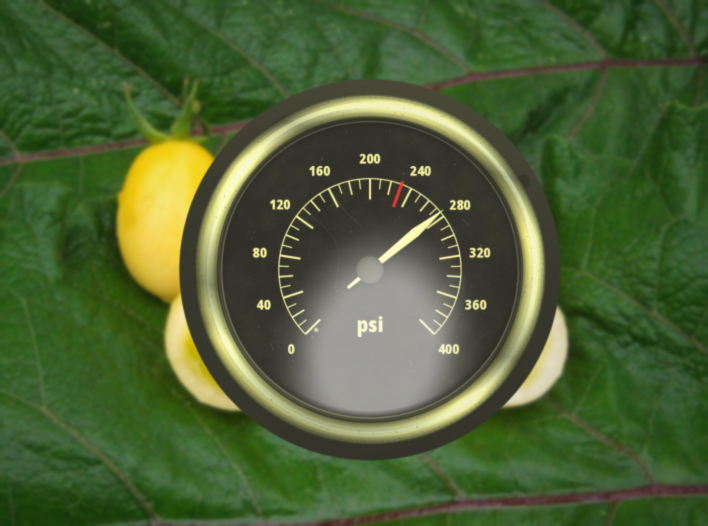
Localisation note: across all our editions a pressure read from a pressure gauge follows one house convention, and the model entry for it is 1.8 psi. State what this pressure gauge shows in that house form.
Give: 275 psi
